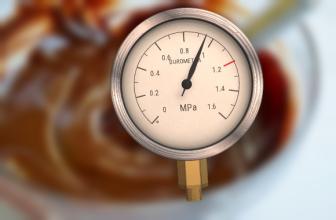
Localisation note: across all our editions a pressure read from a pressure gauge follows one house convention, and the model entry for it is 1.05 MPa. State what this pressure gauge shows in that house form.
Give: 0.95 MPa
